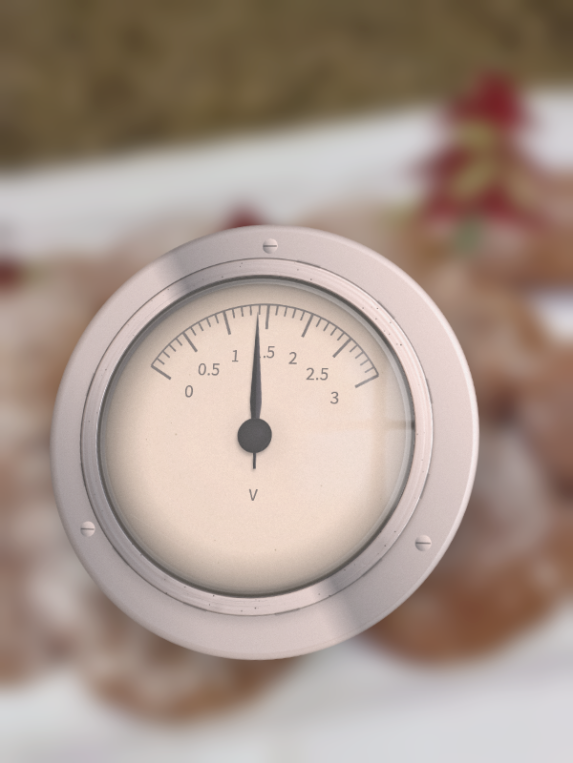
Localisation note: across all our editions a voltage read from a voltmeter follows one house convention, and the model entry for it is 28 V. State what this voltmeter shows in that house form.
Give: 1.4 V
